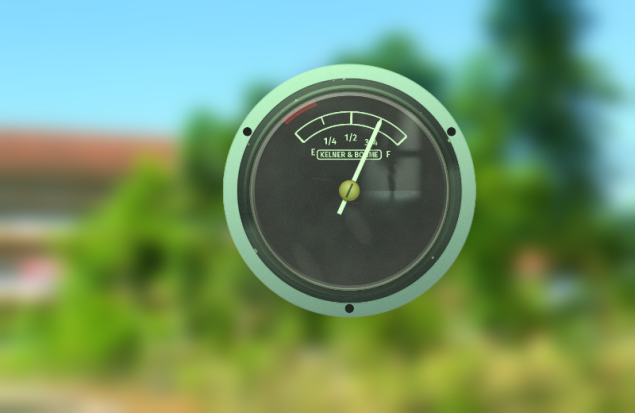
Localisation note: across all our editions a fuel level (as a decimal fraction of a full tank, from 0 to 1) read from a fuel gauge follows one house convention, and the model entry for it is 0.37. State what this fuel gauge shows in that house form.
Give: 0.75
